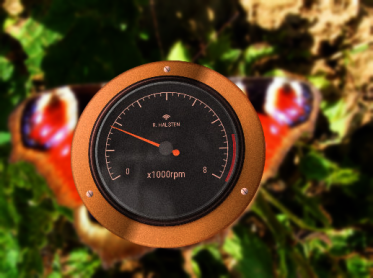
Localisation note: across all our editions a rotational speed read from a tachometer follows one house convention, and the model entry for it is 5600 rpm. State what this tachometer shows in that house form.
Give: 1800 rpm
